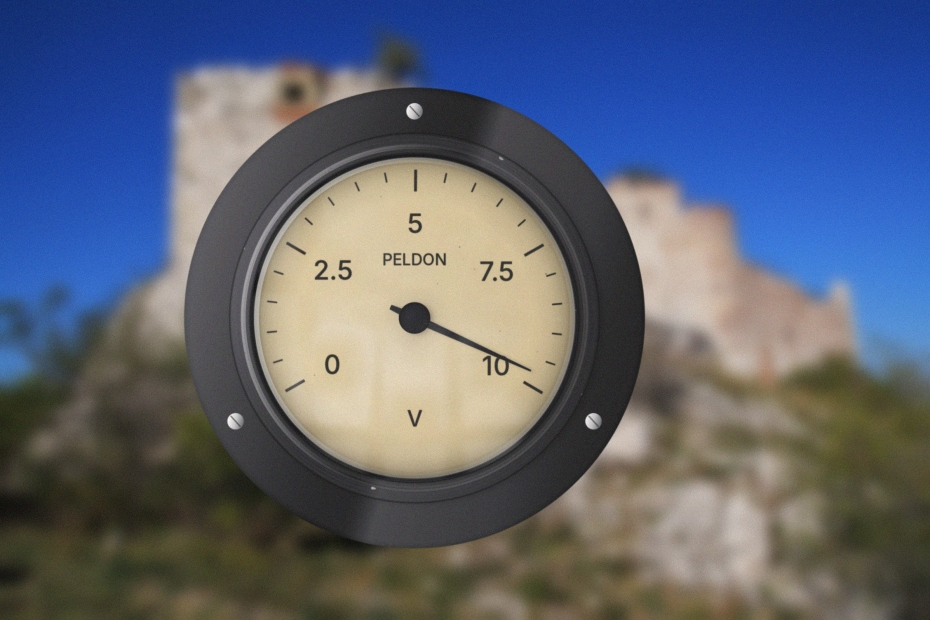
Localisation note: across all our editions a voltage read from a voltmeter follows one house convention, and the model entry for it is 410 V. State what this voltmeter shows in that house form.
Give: 9.75 V
